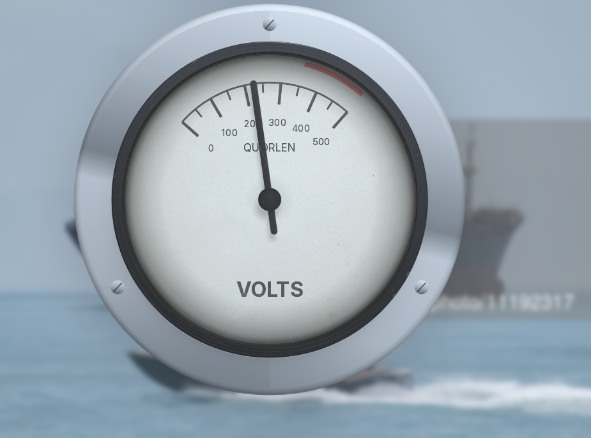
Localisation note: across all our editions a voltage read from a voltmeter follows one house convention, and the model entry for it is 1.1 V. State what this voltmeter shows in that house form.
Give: 225 V
